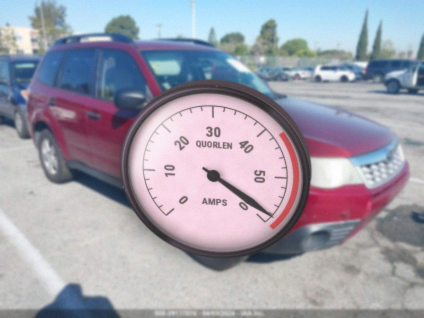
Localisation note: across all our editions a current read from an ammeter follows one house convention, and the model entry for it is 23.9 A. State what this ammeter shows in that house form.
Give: 58 A
